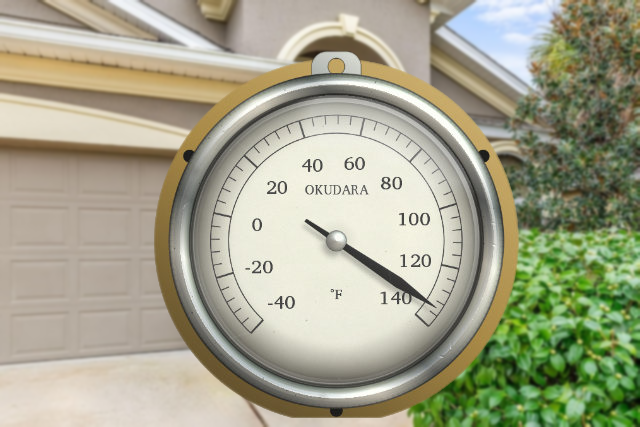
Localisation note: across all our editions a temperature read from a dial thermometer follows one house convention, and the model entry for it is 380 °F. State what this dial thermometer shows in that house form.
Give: 134 °F
